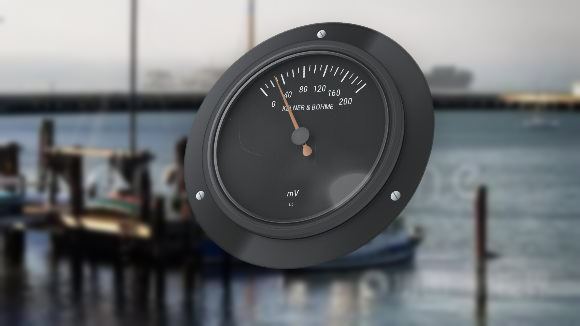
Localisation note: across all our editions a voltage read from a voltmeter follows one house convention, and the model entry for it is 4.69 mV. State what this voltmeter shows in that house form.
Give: 30 mV
